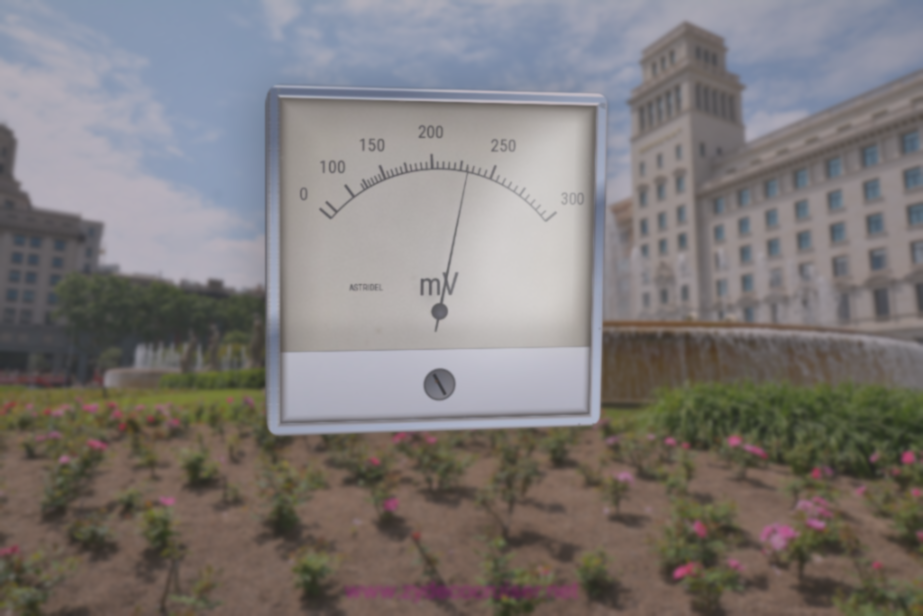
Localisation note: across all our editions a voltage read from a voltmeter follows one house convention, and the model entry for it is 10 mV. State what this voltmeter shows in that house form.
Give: 230 mV
